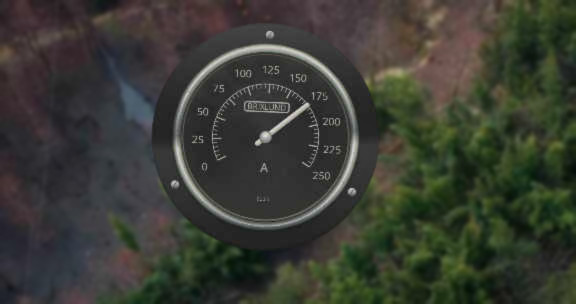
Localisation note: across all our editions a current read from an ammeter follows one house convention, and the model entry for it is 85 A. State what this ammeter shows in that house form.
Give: 175 A
